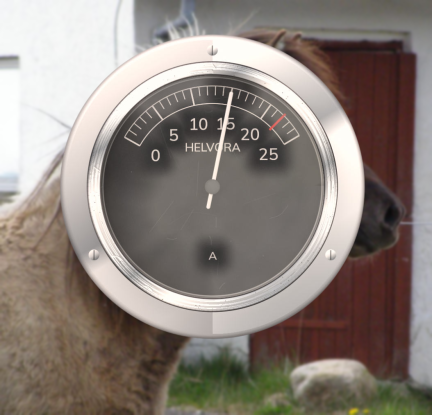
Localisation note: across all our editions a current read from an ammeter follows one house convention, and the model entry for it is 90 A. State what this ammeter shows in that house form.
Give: 15 A
